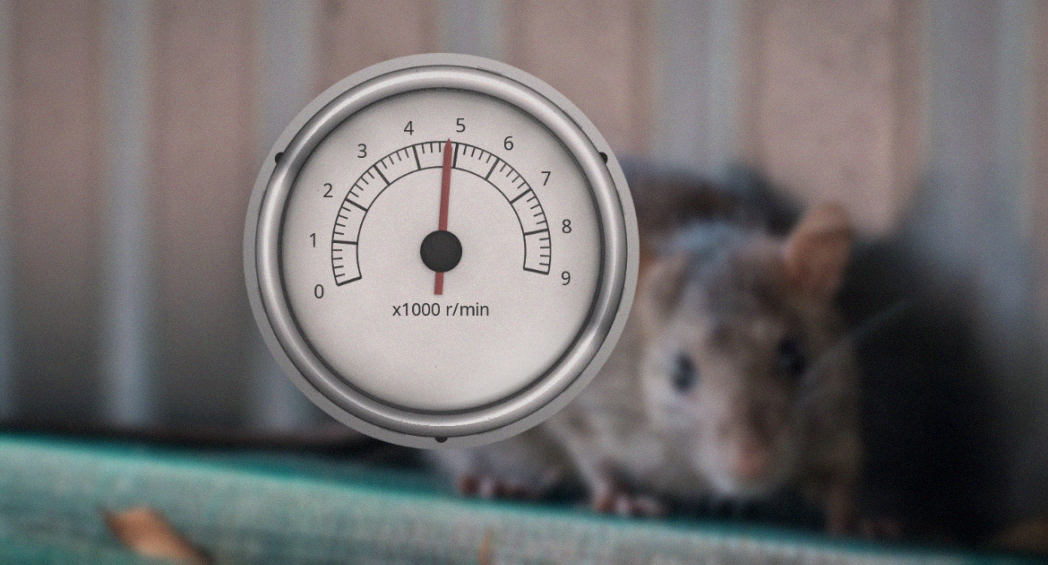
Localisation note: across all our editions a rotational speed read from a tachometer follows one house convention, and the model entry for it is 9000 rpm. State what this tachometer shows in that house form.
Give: 4800 rpm
